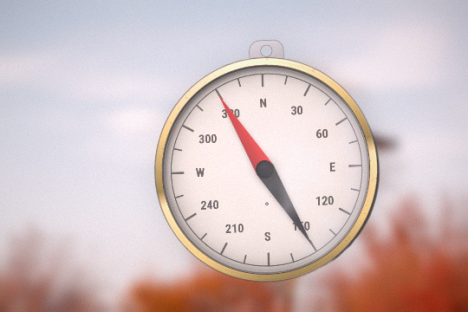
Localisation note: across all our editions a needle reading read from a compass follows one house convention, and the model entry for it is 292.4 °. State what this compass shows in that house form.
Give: 330 °
